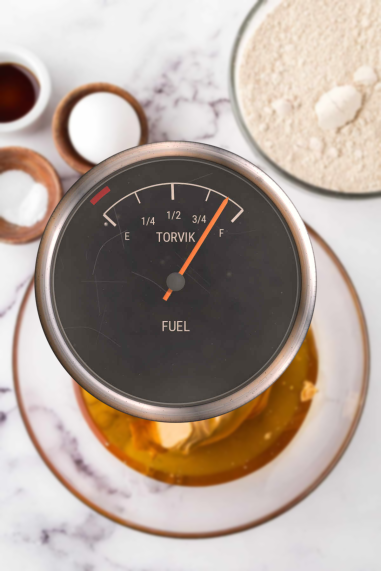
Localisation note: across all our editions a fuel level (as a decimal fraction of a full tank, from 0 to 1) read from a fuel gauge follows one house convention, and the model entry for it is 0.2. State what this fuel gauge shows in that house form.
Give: 0.875
